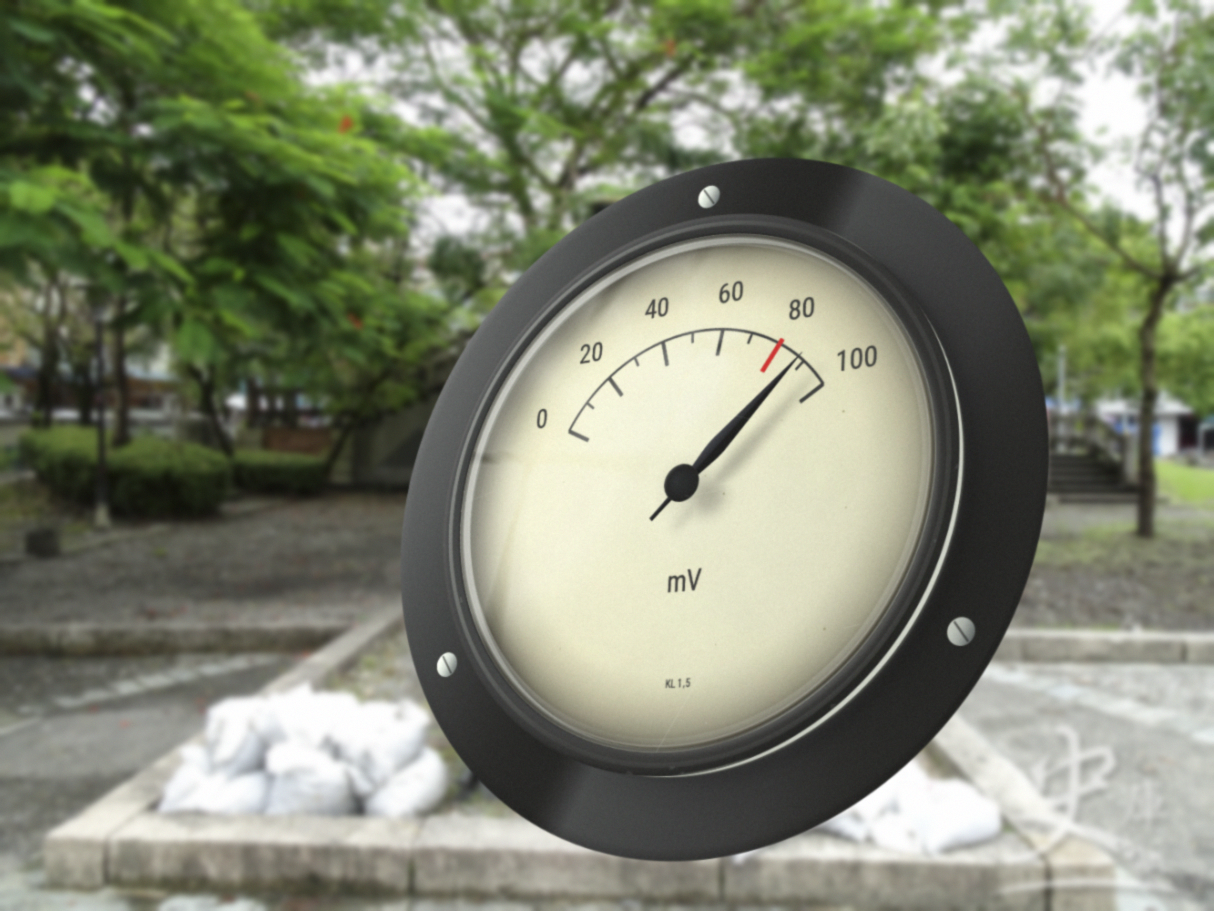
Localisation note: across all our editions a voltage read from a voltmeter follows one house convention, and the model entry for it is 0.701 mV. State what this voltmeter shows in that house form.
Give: 90 mV
